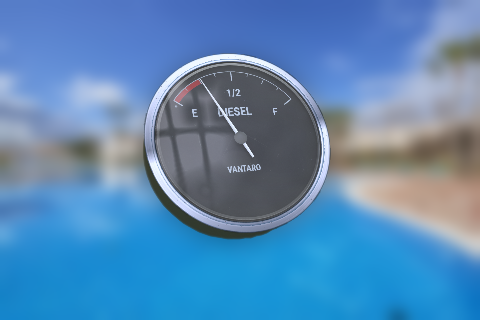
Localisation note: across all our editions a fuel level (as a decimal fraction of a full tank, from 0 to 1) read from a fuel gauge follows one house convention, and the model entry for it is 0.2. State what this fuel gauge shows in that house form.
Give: 0.25
